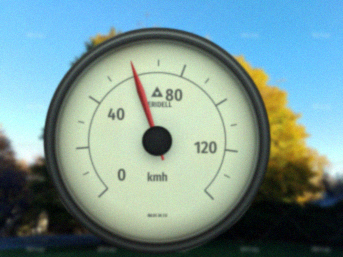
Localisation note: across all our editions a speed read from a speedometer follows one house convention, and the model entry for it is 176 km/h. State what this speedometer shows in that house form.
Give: 60 km/h
